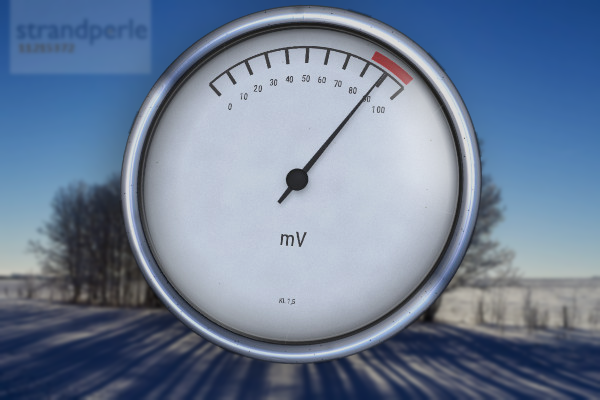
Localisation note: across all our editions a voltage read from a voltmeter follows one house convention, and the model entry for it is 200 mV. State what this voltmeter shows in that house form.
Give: 90 mV
